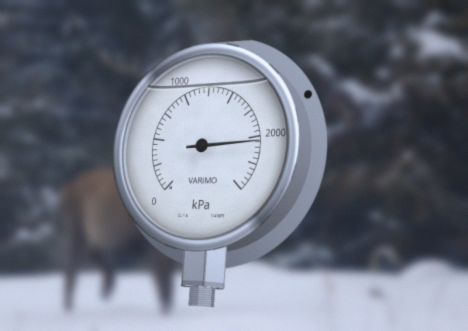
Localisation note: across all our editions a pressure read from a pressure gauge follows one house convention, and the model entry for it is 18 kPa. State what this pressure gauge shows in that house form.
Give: 2050 kPa
